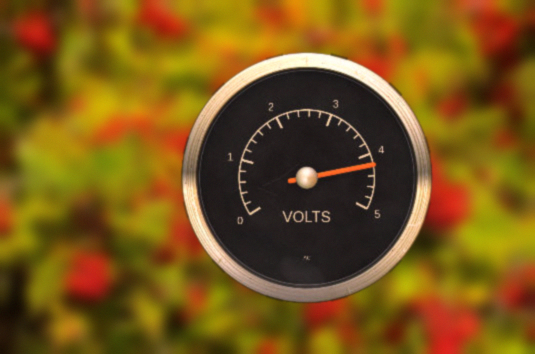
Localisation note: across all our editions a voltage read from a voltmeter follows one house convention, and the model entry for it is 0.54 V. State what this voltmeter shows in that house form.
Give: 4.2 V
